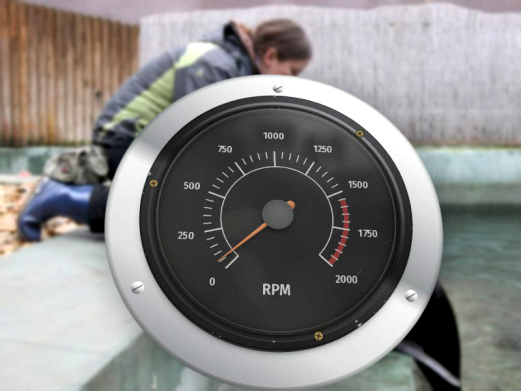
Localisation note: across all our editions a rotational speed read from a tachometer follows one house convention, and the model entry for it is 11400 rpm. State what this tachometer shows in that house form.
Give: 50 rpm
